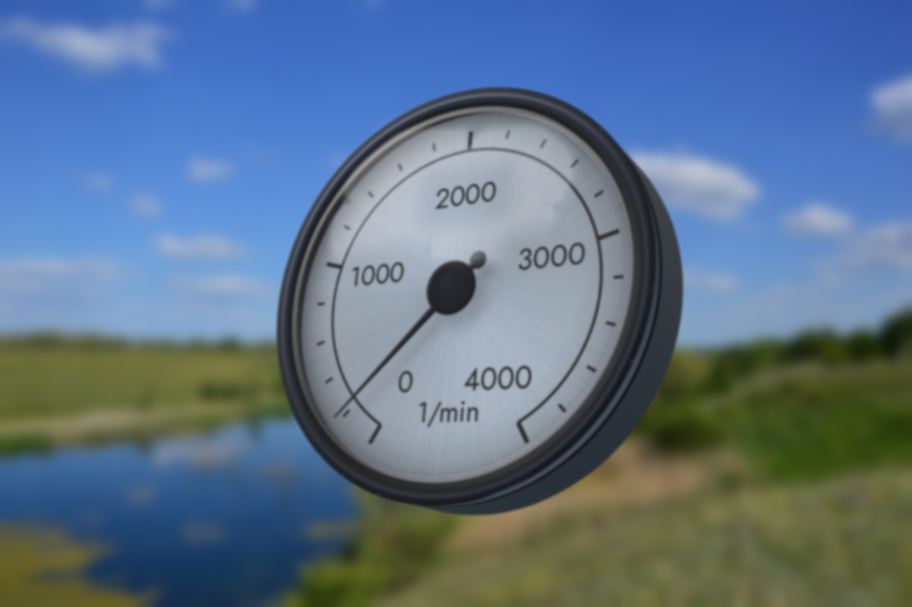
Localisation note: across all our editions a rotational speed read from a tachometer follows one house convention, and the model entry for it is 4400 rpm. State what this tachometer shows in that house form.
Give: 200 rpm
